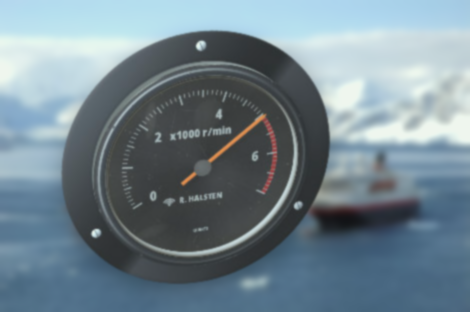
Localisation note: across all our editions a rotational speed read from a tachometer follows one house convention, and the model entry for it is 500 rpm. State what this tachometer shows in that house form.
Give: 5000 rpm
